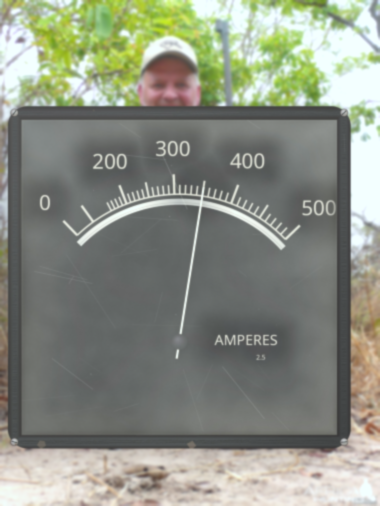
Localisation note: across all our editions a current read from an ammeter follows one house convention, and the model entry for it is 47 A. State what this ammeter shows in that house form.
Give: 350 A
